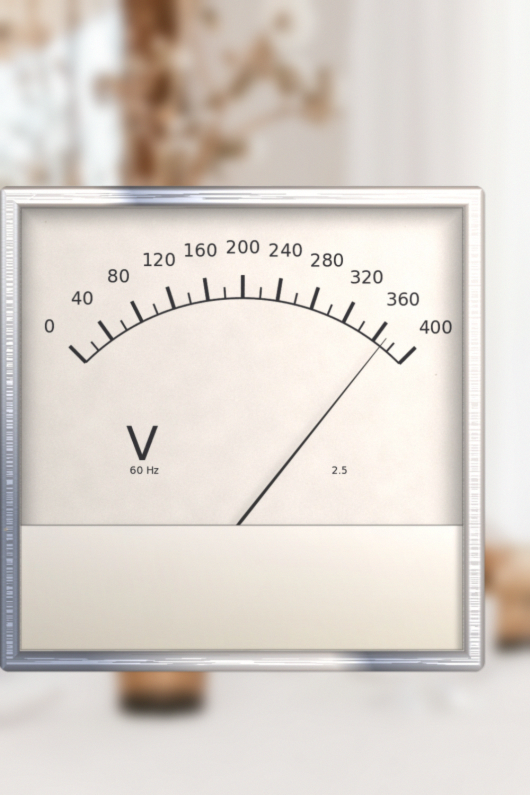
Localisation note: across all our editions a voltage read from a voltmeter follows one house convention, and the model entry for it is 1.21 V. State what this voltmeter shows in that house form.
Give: 370 V
